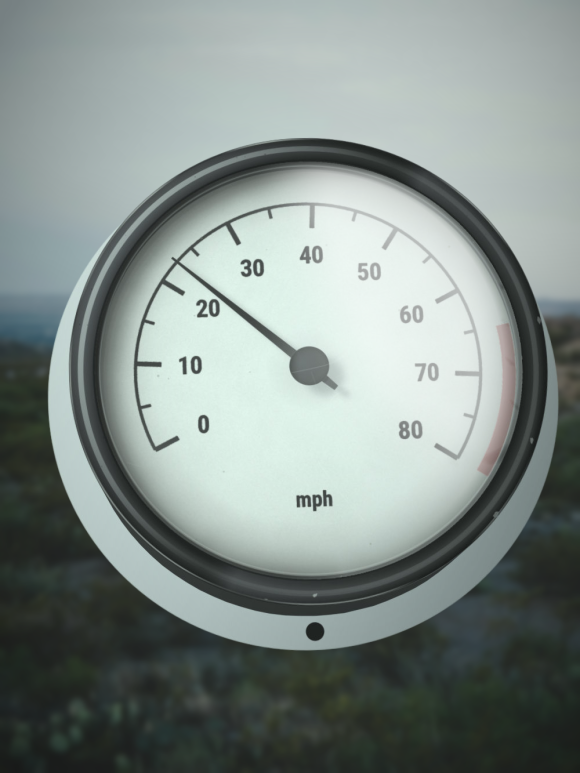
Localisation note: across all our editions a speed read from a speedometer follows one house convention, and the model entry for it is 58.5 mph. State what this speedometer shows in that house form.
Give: 22.5 mph
